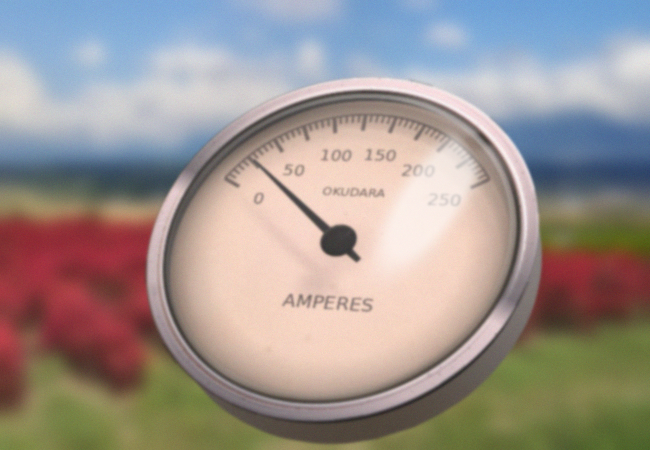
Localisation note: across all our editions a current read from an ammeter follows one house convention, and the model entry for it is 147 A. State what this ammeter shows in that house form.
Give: 25 A
